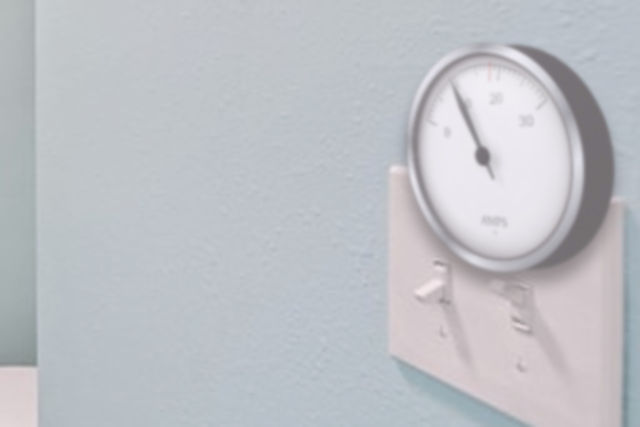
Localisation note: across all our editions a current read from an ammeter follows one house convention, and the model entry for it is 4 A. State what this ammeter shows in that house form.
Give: 10 A
